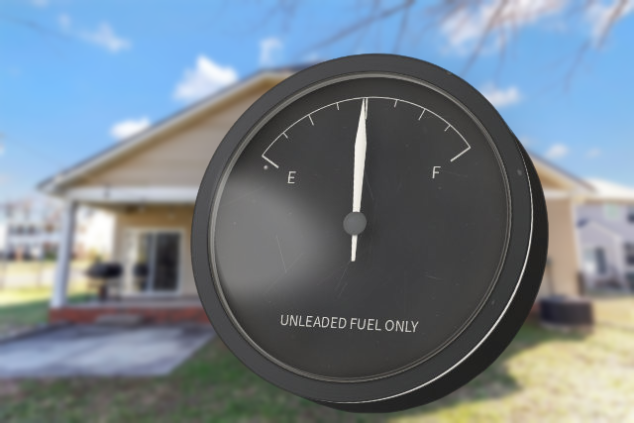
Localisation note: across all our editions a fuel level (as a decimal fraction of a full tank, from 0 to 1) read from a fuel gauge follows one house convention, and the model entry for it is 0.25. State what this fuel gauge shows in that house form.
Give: 0.5
